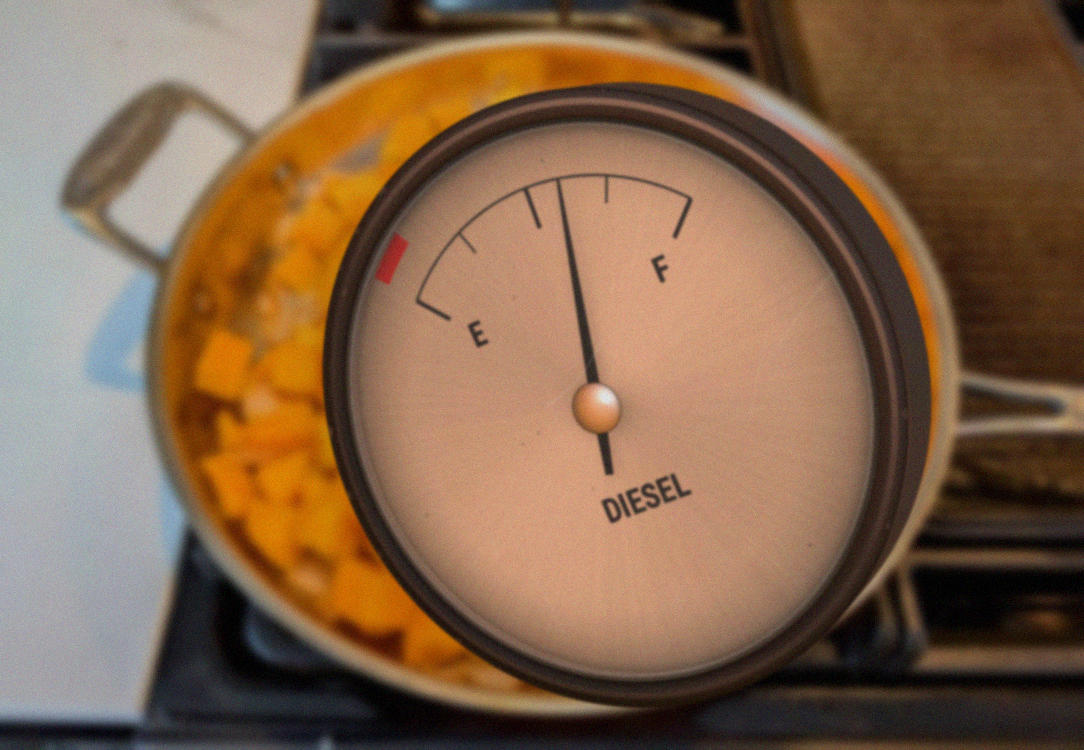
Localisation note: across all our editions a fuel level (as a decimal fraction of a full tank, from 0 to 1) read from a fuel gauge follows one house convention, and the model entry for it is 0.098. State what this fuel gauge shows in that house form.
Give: 0.625
